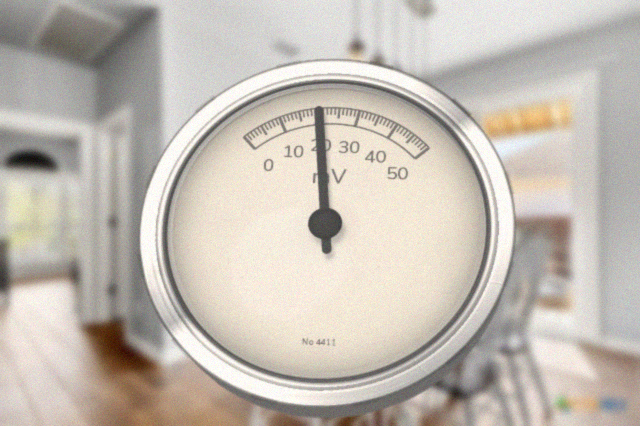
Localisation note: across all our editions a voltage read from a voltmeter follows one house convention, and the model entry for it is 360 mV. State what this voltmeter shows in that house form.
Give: 20 mV
